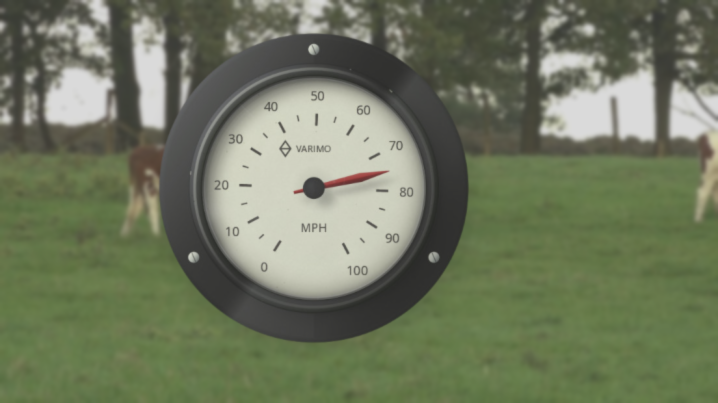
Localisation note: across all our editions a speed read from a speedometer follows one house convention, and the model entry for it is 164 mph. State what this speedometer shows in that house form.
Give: 75 mph
